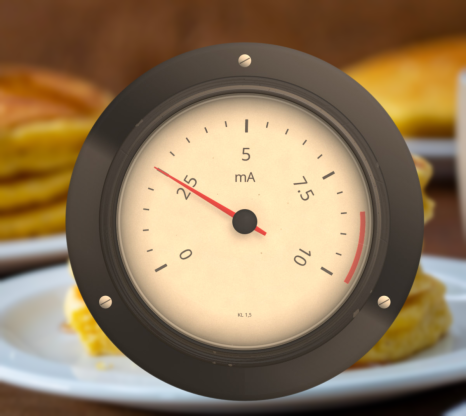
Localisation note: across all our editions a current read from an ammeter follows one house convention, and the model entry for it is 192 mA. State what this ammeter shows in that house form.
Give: 2.5 mA
